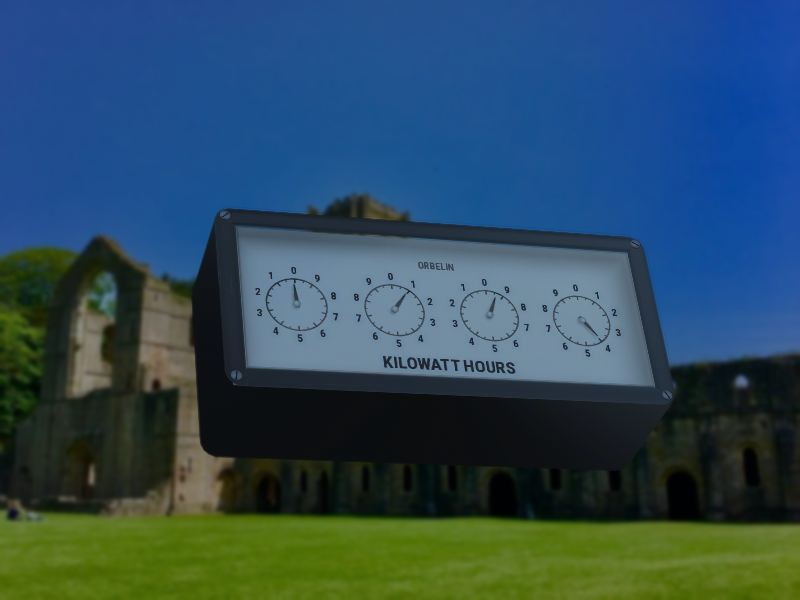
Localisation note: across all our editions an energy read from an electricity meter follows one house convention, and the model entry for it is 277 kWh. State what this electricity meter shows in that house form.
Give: 94 kWh
